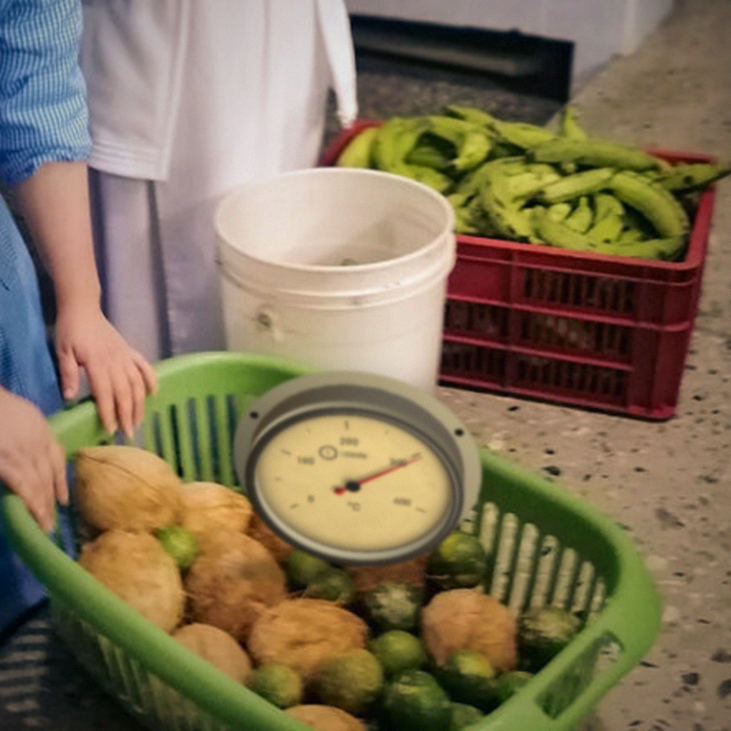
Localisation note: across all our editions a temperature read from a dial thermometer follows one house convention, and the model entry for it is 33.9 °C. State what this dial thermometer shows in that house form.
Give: 300 °C
